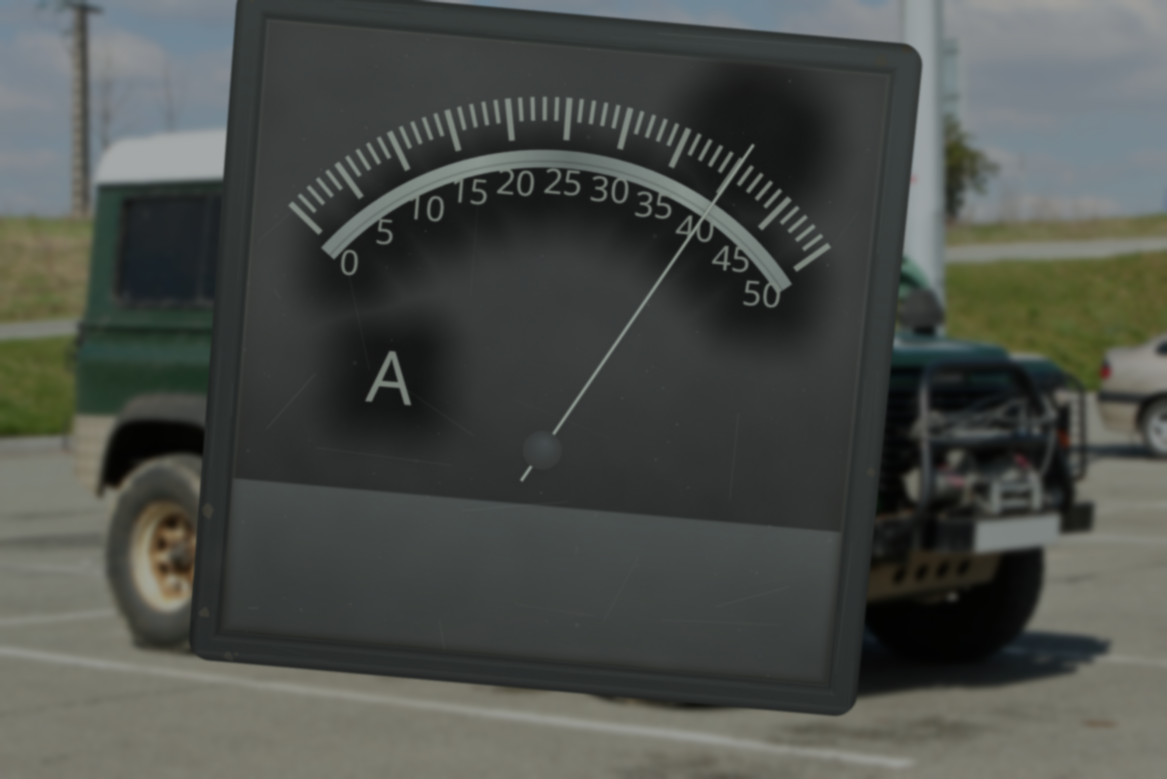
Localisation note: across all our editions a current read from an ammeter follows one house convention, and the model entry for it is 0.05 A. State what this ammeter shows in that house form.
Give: 40 A
